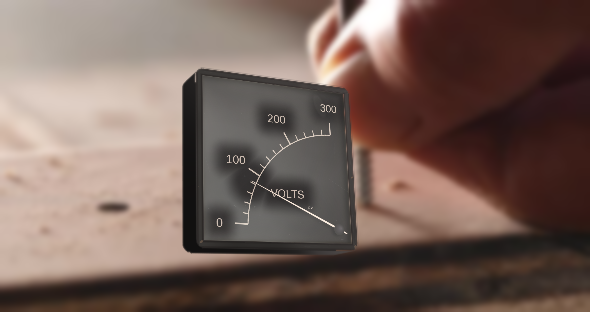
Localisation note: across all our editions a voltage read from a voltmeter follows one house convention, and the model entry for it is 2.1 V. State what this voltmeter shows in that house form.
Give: 80 V
